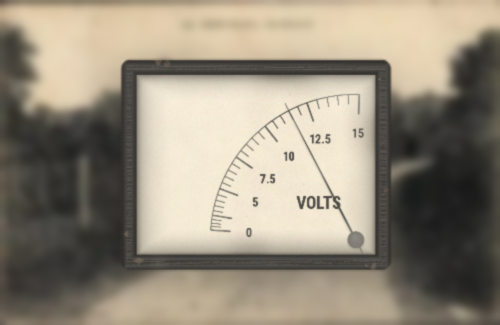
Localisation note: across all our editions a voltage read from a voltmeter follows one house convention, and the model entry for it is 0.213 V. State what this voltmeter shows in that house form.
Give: 11.5 V
